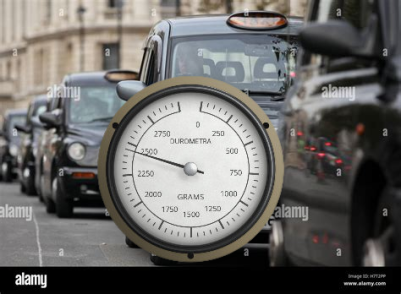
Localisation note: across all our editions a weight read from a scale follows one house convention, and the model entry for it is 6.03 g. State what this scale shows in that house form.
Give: 2450 g
